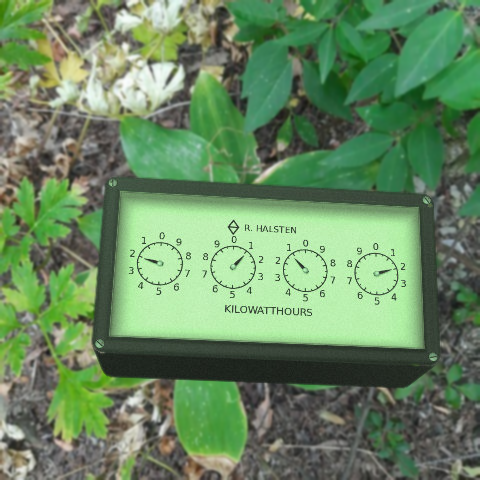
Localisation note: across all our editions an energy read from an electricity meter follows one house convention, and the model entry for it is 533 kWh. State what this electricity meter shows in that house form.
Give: 2112 kWh
